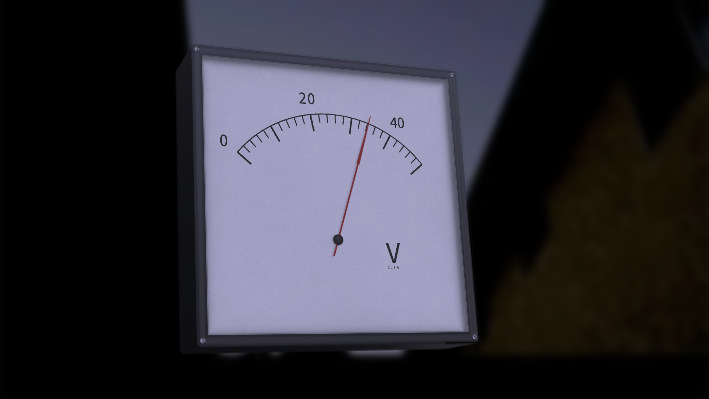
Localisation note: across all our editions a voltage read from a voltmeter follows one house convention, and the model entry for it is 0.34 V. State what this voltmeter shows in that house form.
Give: 34 V
